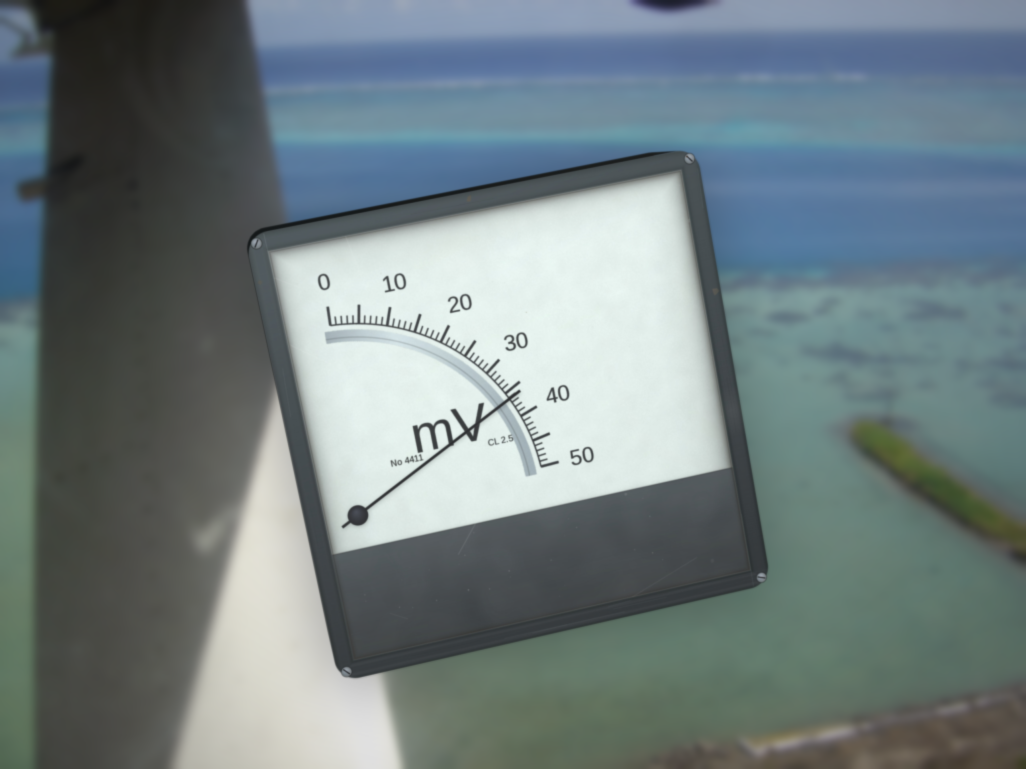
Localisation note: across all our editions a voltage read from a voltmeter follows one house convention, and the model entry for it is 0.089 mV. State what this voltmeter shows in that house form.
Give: 36 mV
